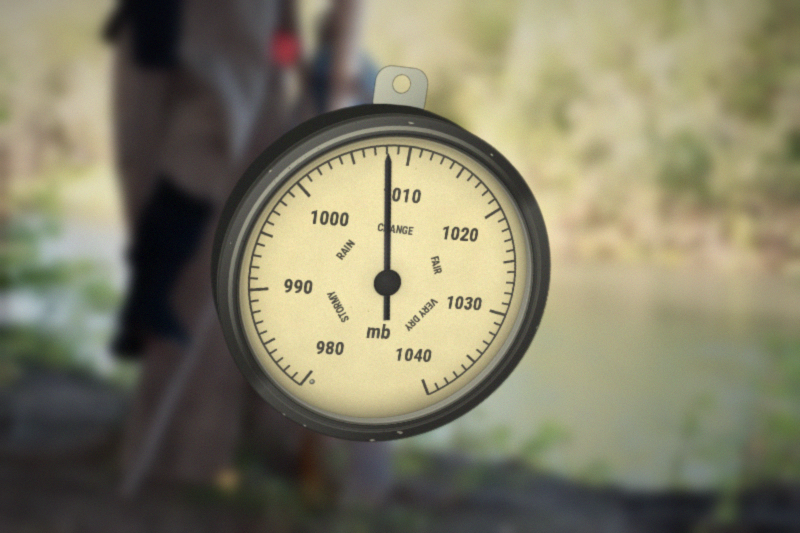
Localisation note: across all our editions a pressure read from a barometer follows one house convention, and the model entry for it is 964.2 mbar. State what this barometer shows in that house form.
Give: 1008 mbar
